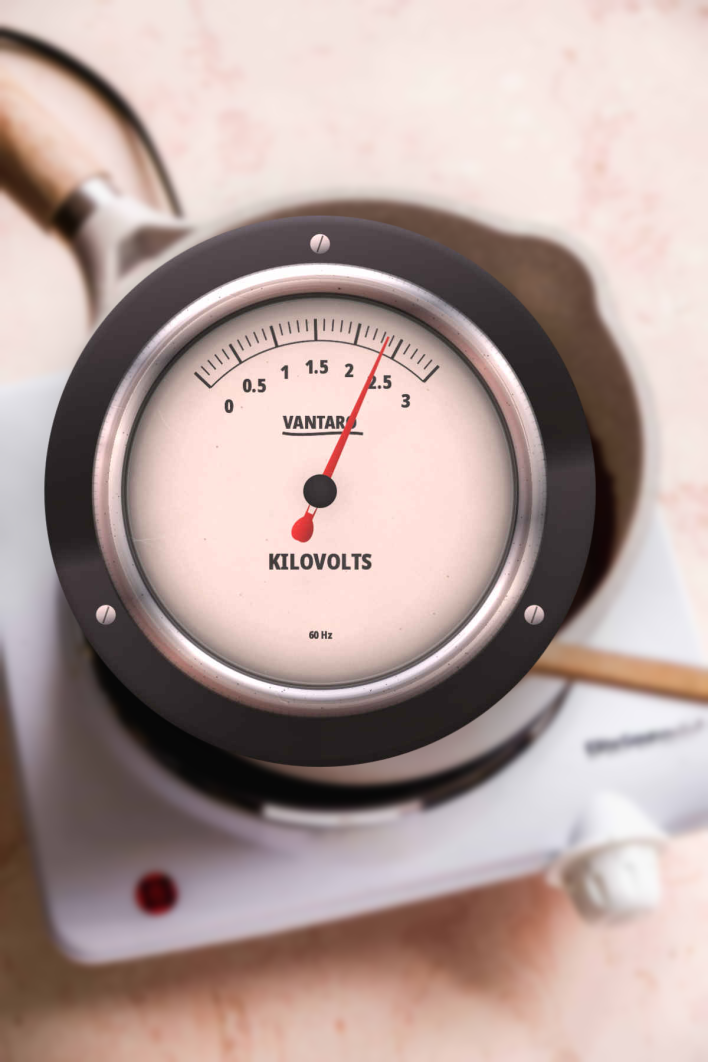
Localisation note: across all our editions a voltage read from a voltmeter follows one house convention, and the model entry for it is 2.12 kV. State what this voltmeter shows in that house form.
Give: 2.35 kV
